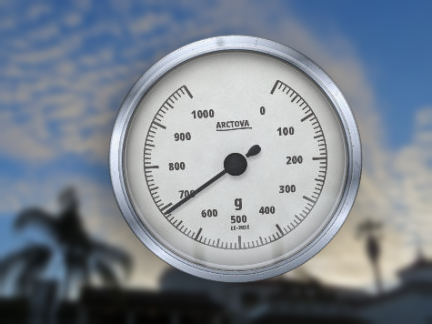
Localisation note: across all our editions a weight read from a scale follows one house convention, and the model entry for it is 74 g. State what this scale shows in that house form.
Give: 690 g
